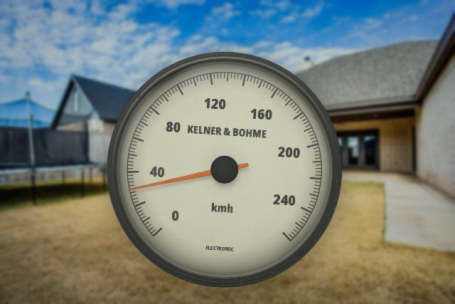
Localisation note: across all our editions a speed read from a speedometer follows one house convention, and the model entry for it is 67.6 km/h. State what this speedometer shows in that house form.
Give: 30 km/h
